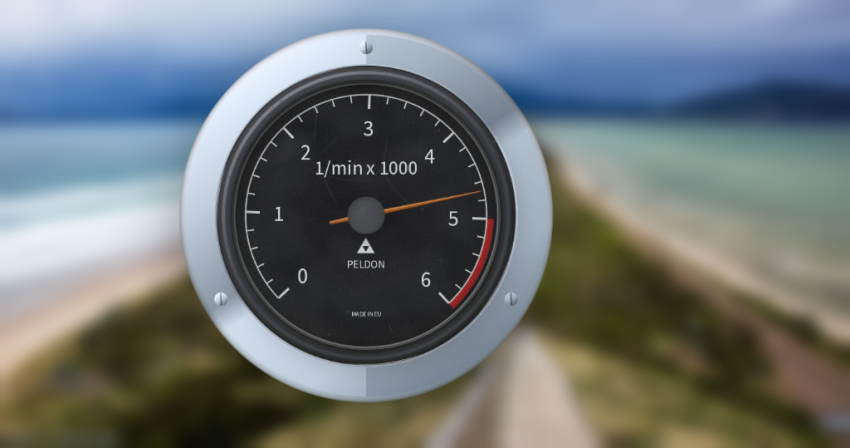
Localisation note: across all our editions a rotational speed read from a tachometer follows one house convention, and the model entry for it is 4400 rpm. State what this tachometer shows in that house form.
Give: 4700 rpm
